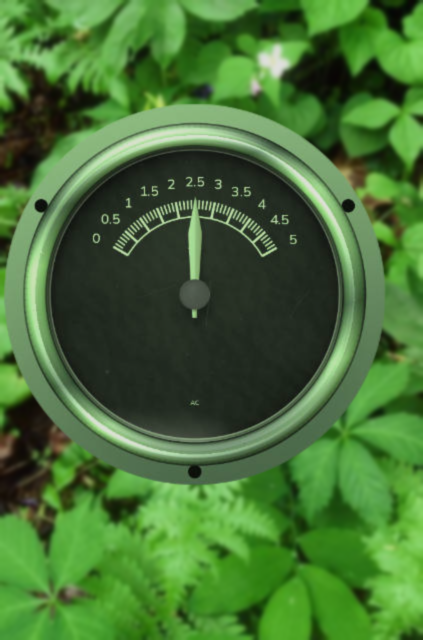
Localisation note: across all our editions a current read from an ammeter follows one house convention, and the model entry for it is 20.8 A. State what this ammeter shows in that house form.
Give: 2.5 A
